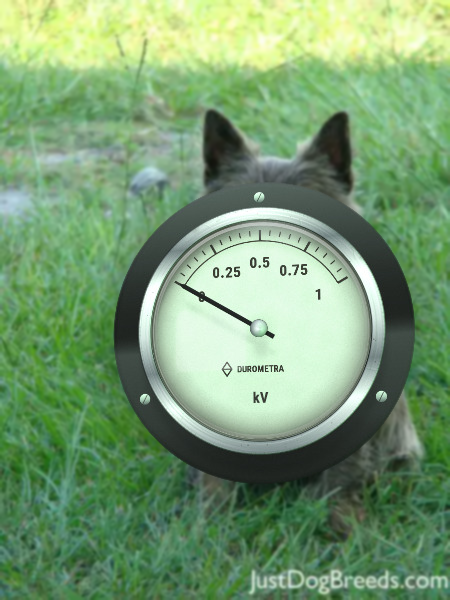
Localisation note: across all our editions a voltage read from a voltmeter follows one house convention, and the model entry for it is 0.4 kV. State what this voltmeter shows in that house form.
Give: 0 kV
